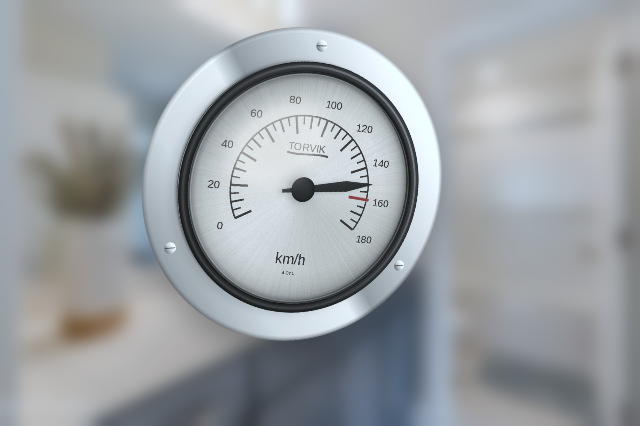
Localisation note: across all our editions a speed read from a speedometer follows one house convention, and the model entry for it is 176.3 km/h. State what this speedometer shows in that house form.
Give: 150 km/h
